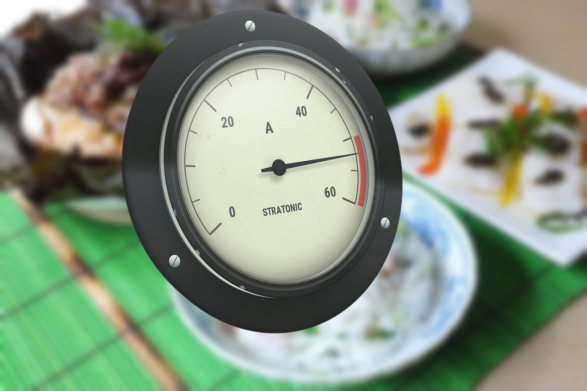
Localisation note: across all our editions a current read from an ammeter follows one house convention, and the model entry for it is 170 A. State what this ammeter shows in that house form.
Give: 52.5 A
